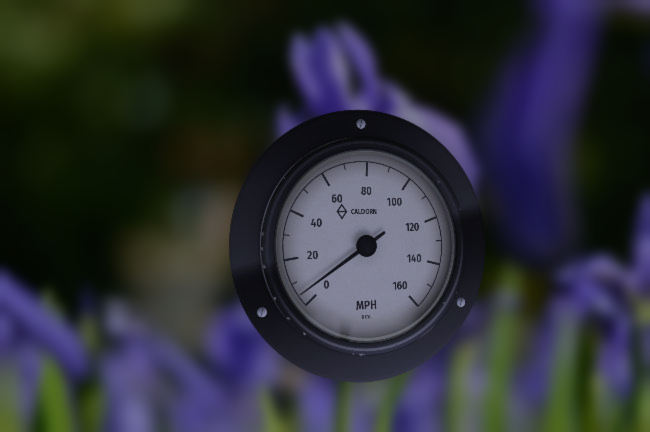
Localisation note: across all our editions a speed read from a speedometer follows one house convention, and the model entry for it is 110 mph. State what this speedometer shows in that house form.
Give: 5 mph
